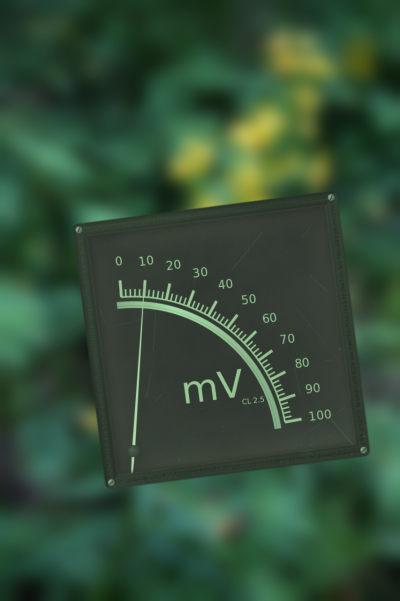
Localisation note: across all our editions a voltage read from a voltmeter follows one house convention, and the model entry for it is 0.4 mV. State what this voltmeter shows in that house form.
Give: 10 mV
